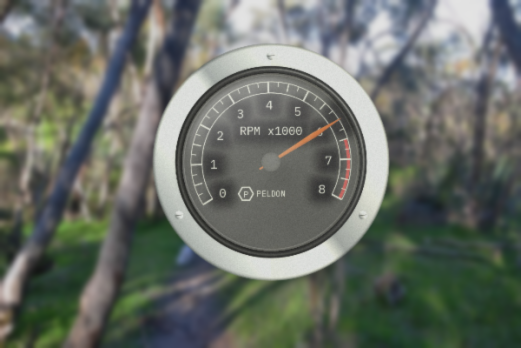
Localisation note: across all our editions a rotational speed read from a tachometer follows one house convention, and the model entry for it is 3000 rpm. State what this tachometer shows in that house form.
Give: 6000 rpm
